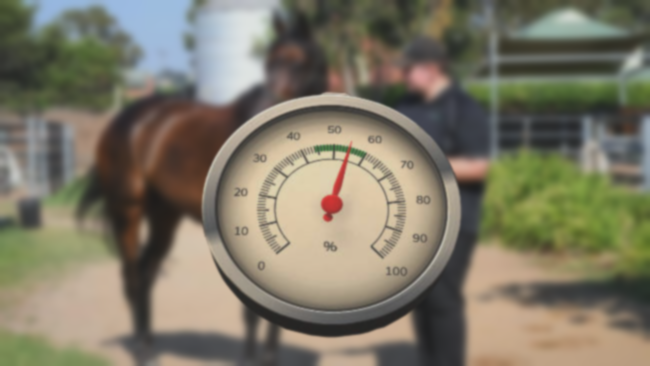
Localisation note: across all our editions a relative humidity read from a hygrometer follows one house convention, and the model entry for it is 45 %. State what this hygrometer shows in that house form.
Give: 55 %
